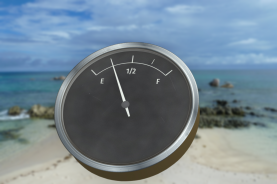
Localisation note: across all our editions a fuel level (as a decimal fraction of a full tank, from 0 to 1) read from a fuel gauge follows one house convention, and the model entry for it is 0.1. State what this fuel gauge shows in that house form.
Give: 0.25
